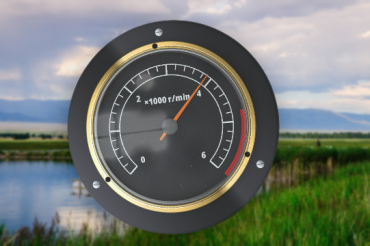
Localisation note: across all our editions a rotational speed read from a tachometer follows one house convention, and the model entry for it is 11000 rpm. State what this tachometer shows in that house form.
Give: 3900 rpm
